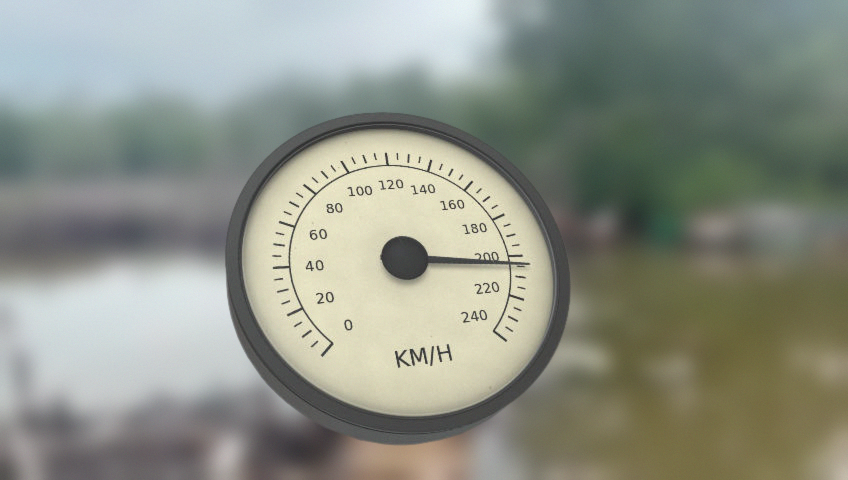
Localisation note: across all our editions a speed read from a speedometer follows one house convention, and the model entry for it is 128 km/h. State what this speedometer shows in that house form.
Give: 205 km/h
